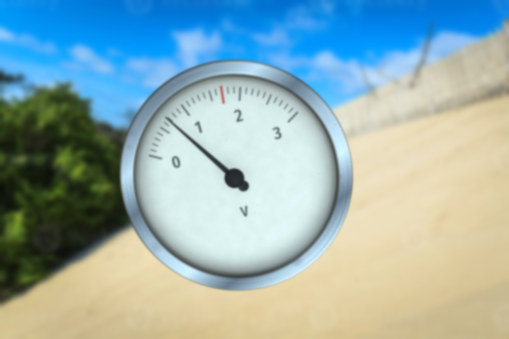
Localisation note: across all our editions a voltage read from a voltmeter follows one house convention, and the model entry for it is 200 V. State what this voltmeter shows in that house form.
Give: 0.7 V
